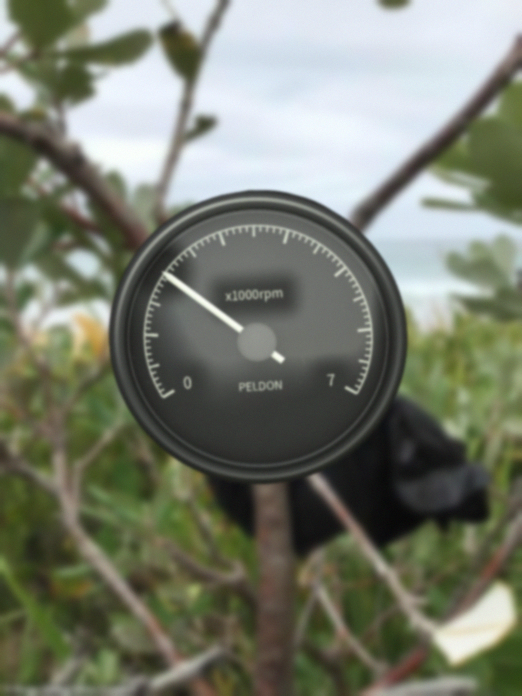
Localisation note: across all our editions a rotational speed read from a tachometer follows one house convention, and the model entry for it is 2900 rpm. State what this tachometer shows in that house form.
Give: 2000 rpm
